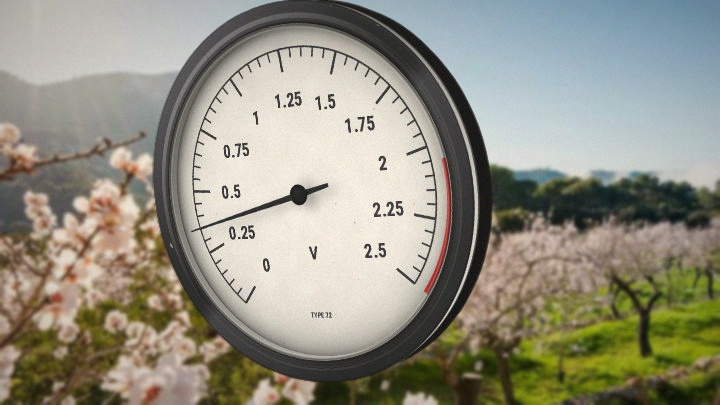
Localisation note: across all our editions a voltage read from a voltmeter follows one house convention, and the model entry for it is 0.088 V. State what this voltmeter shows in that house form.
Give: 0.35 V
